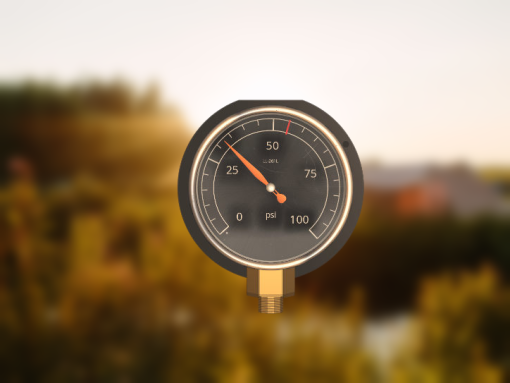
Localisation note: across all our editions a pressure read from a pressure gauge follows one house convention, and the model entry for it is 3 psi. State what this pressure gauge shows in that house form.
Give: 32.5 psi
